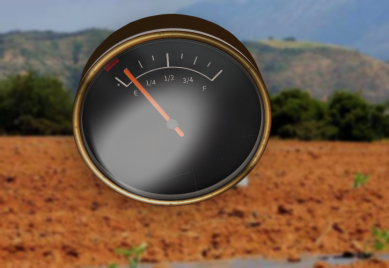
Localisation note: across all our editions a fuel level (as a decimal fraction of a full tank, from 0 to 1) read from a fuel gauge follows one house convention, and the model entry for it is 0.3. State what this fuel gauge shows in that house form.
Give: 0.125
